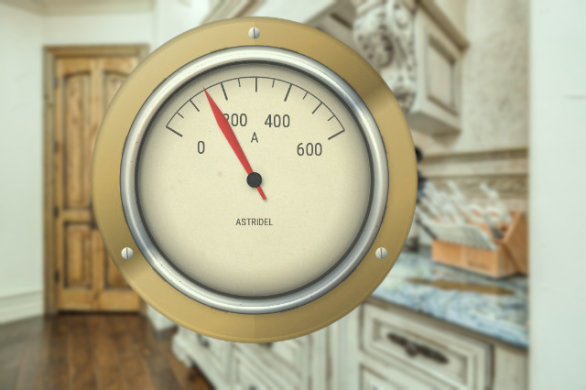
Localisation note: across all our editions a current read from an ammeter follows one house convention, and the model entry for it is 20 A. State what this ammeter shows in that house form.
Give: 150 A
